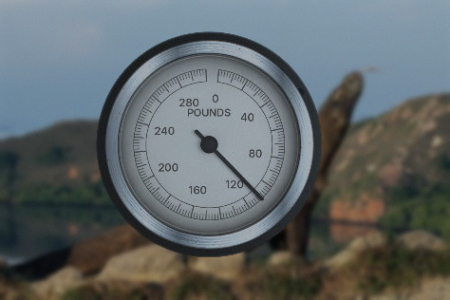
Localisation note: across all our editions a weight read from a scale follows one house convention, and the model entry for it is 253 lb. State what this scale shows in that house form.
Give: 110 lb
